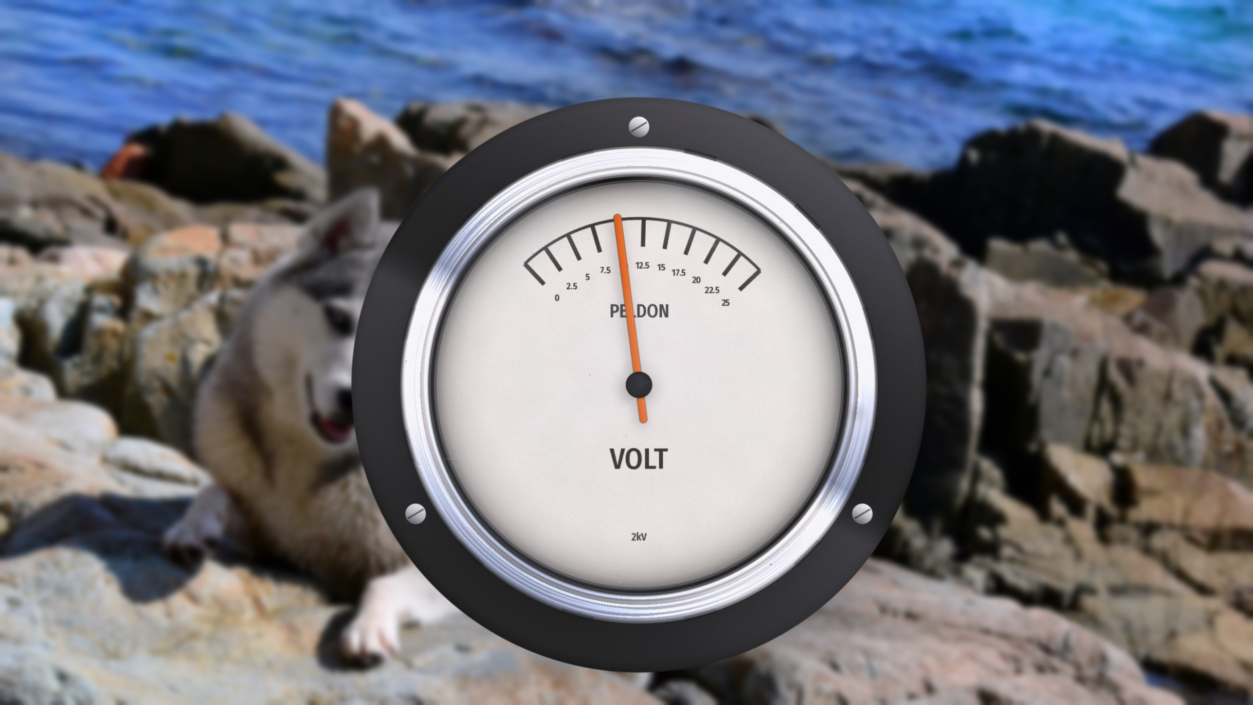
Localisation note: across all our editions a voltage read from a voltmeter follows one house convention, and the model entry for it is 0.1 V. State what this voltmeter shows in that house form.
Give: 10 V
